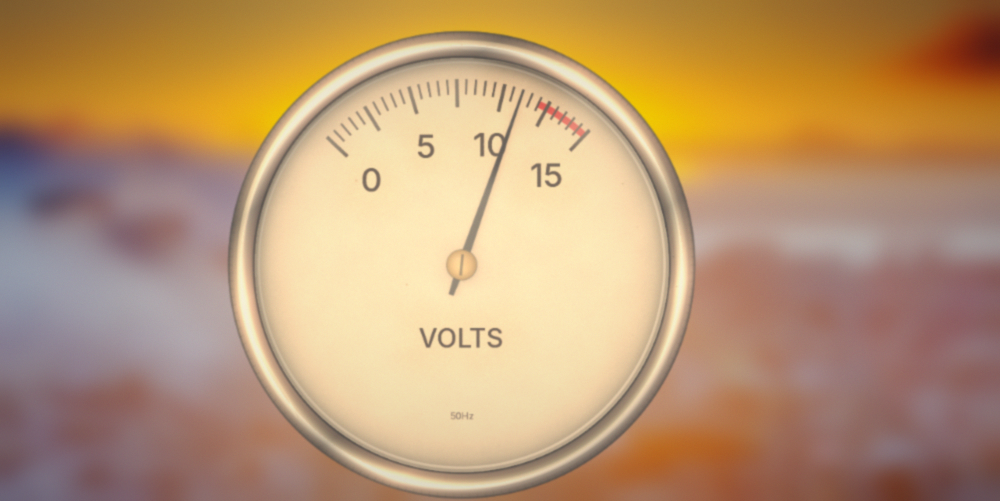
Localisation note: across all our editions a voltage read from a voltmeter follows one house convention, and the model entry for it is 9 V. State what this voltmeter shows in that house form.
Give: 11 V
